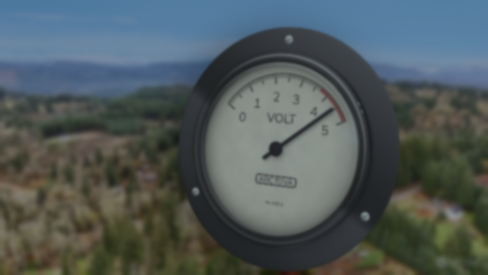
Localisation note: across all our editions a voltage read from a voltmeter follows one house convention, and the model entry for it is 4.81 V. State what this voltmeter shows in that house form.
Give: 4.5 V
